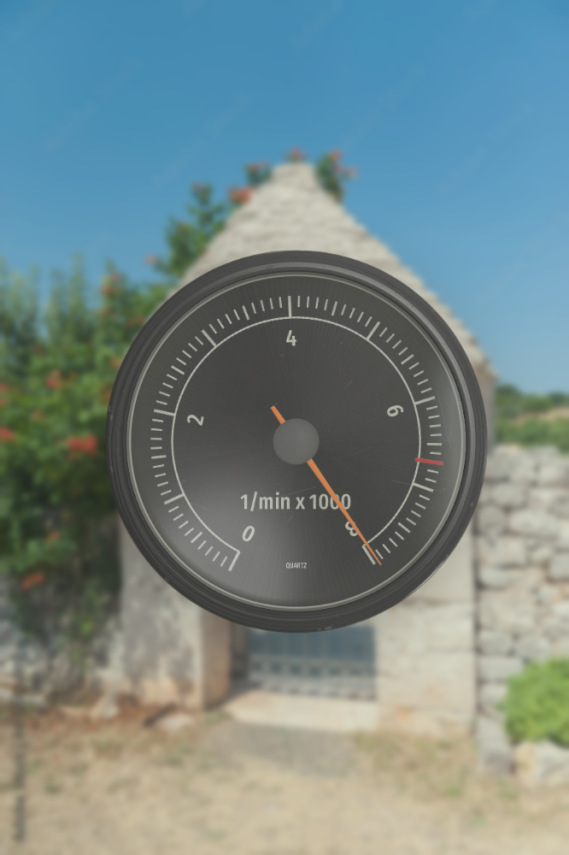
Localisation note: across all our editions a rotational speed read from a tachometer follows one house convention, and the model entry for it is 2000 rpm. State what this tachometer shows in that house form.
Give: 7950 rpm
